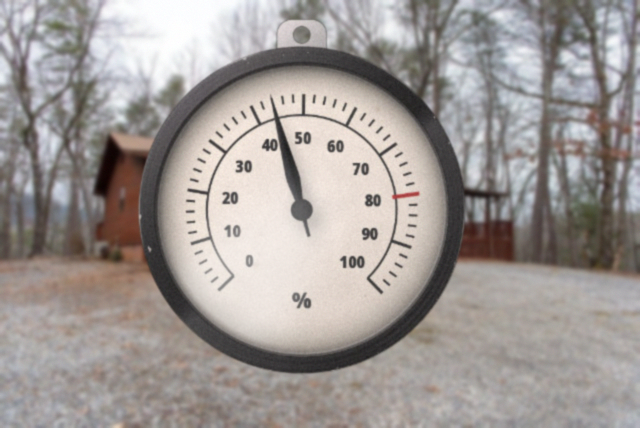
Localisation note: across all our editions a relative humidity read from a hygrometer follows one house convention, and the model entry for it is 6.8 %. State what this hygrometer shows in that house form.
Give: 44 %
